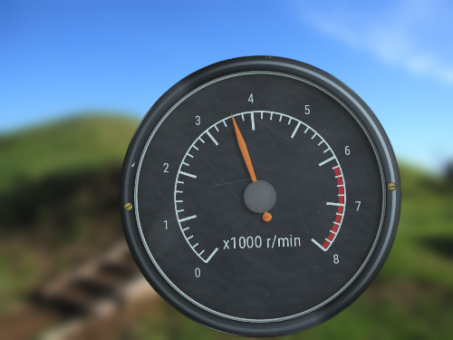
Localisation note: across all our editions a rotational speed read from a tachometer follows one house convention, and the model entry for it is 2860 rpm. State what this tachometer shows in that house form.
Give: 3600 rpm
